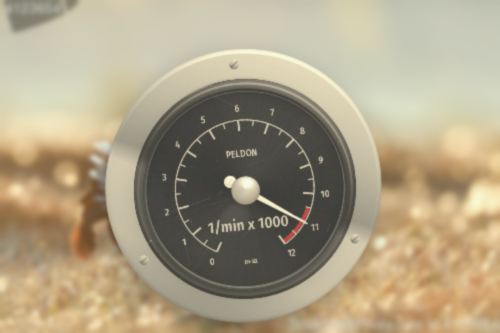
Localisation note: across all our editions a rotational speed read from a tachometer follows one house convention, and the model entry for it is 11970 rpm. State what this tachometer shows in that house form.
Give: 11000 rpm
